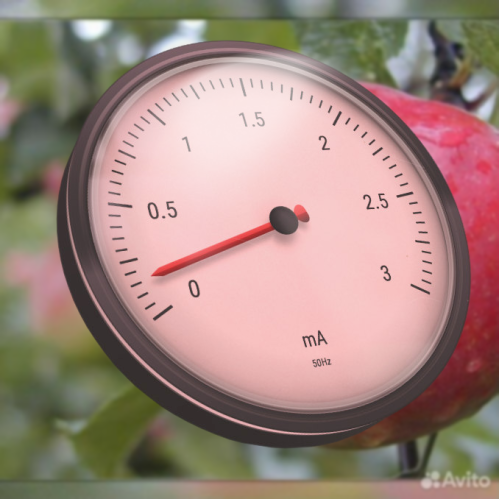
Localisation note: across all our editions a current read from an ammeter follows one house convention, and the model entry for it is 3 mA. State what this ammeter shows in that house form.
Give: 0.15 mA
